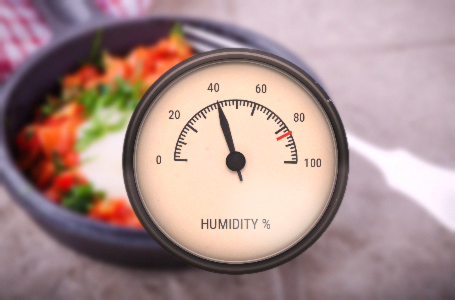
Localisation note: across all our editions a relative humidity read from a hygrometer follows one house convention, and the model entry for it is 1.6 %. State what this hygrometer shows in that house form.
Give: 40 %
